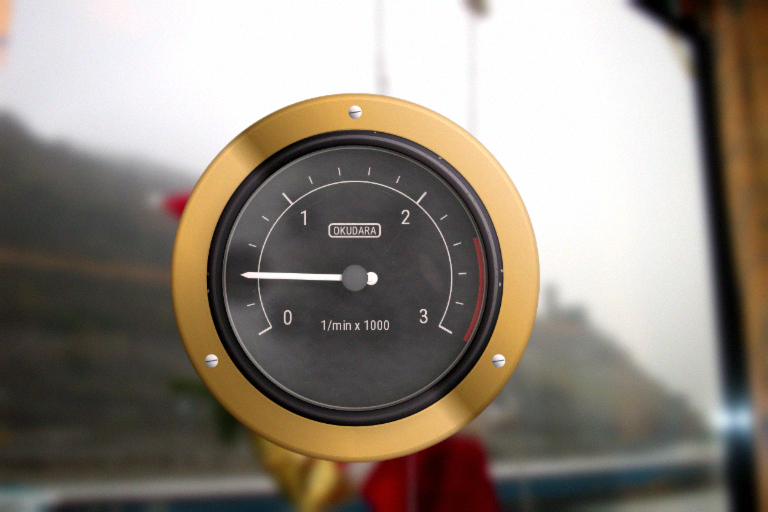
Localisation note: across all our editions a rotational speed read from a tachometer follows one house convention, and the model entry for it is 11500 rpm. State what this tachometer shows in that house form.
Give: 400 rpm
